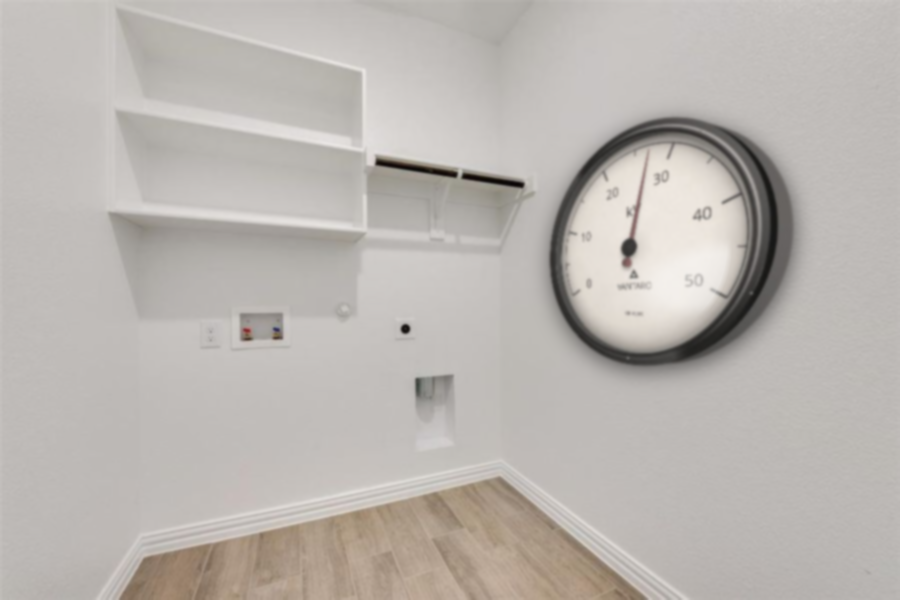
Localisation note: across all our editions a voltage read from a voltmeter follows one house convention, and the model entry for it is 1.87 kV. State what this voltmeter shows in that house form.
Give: 27.5 kV
